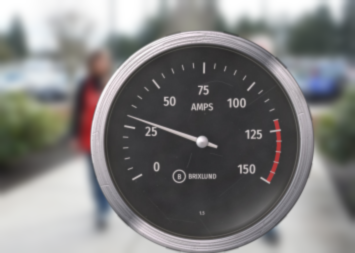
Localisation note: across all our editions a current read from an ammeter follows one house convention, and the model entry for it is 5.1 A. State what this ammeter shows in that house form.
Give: 30 A
